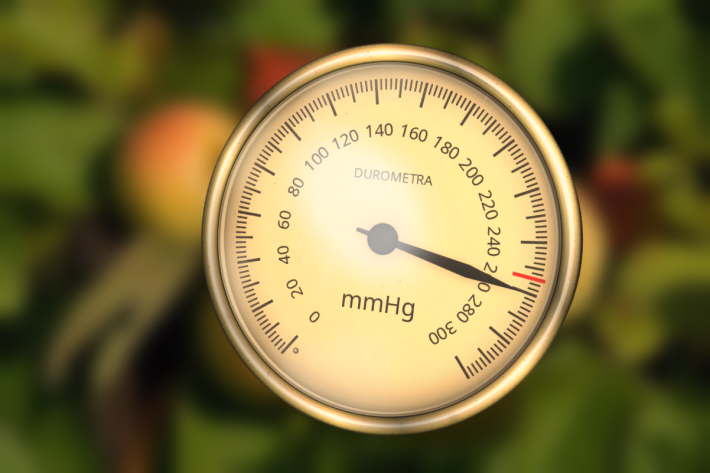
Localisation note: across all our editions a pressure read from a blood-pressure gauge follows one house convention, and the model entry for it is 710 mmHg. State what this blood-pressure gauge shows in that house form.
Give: 260 mmHg
